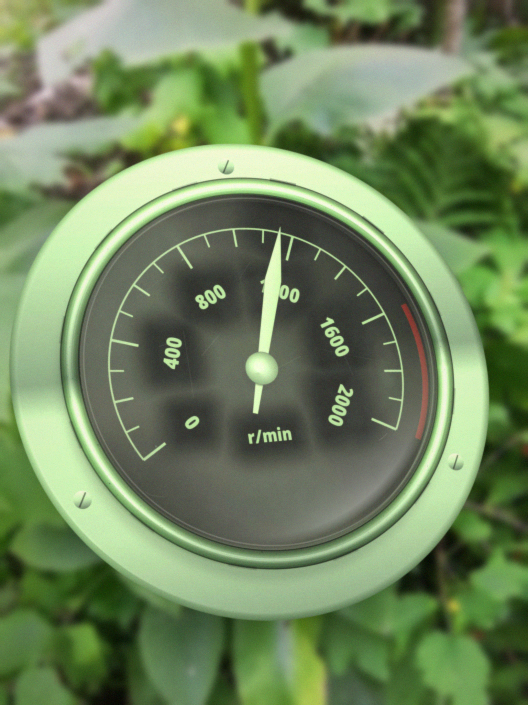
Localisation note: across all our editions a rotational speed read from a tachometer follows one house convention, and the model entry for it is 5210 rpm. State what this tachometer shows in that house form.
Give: 1150 rpm
